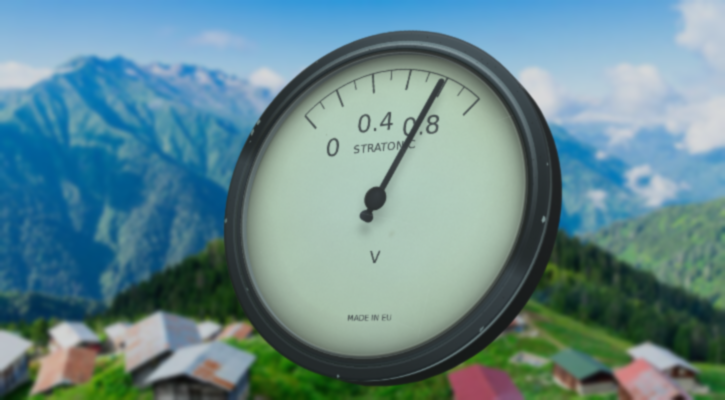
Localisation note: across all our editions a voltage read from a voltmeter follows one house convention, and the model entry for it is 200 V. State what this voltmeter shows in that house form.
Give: 0.8 V
